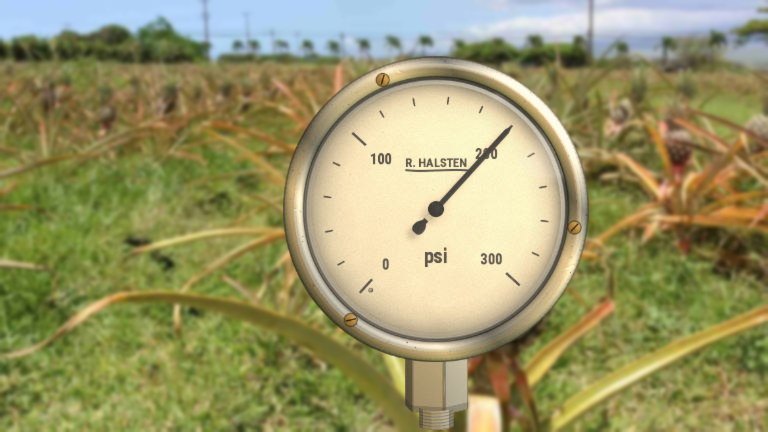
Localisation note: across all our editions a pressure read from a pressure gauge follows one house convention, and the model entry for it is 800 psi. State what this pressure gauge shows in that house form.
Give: 200 psi
